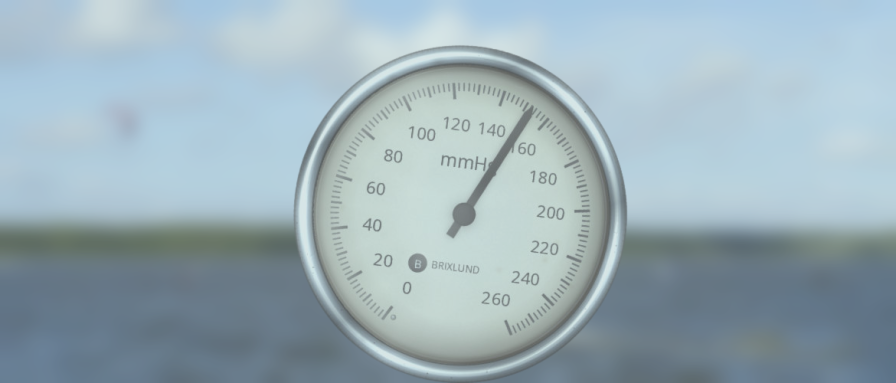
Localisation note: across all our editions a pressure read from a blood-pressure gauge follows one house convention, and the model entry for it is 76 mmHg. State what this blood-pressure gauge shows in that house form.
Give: 152 mmHg
